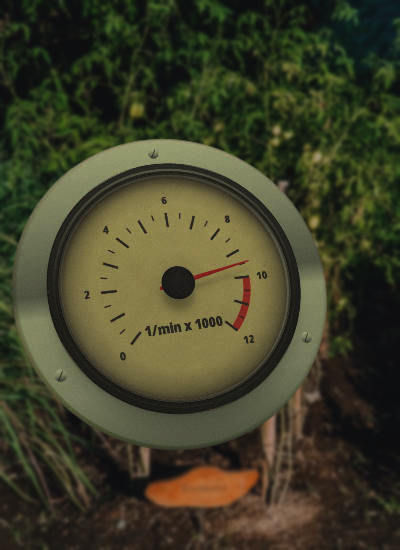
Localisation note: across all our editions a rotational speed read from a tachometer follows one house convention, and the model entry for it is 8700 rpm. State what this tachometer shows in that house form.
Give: 9500 rpm
